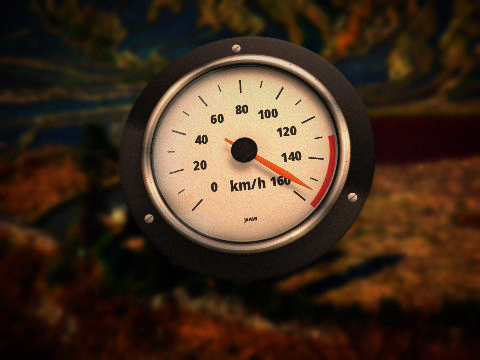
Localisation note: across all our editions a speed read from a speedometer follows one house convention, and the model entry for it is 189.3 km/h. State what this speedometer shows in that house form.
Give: 155 km/h
